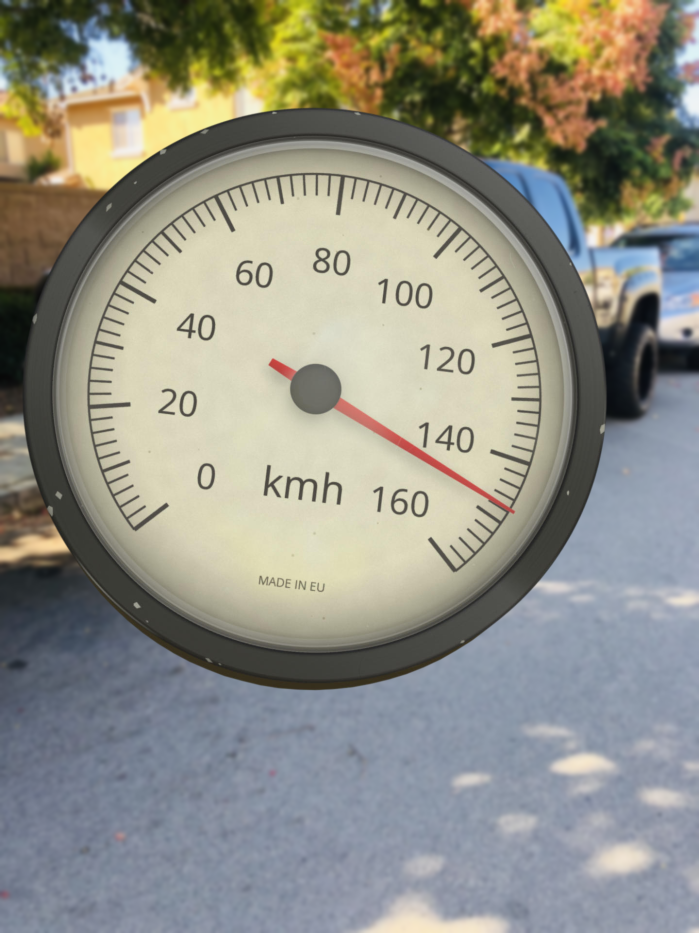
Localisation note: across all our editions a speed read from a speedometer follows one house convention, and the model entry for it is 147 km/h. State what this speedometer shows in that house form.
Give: 148 km/h
